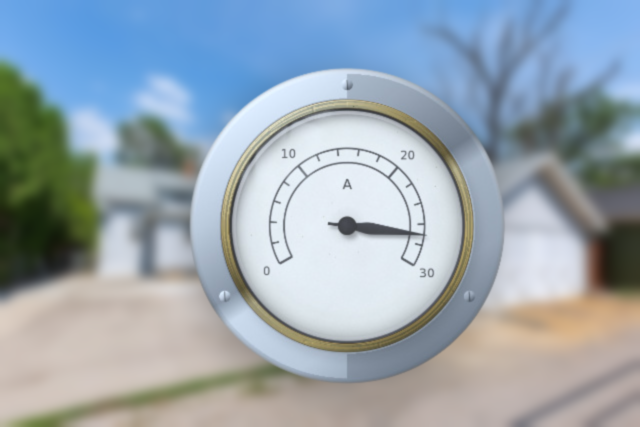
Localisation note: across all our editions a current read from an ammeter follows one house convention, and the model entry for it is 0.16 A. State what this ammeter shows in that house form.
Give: 27 A
